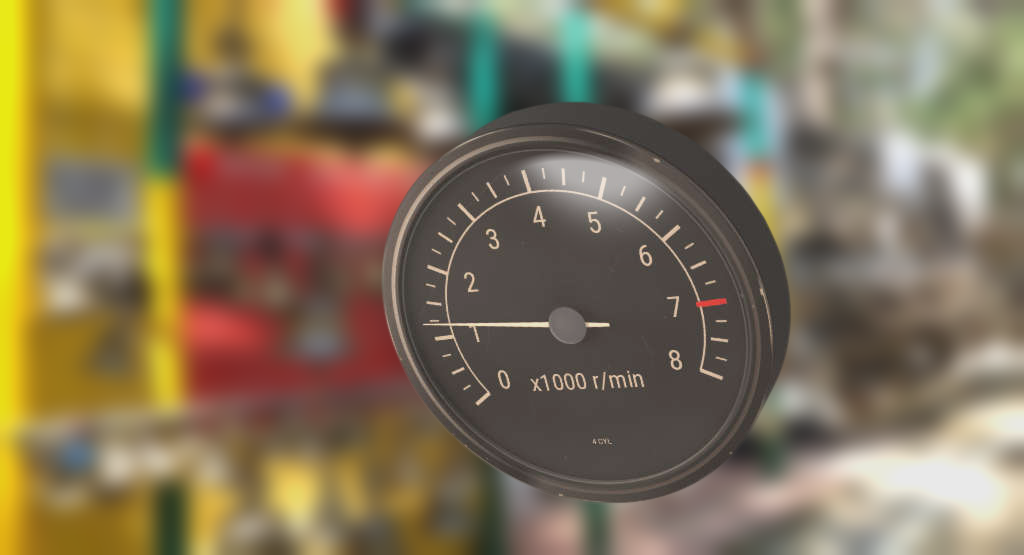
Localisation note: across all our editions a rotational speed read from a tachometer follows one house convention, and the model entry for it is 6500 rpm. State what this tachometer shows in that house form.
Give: 1250 rpm
